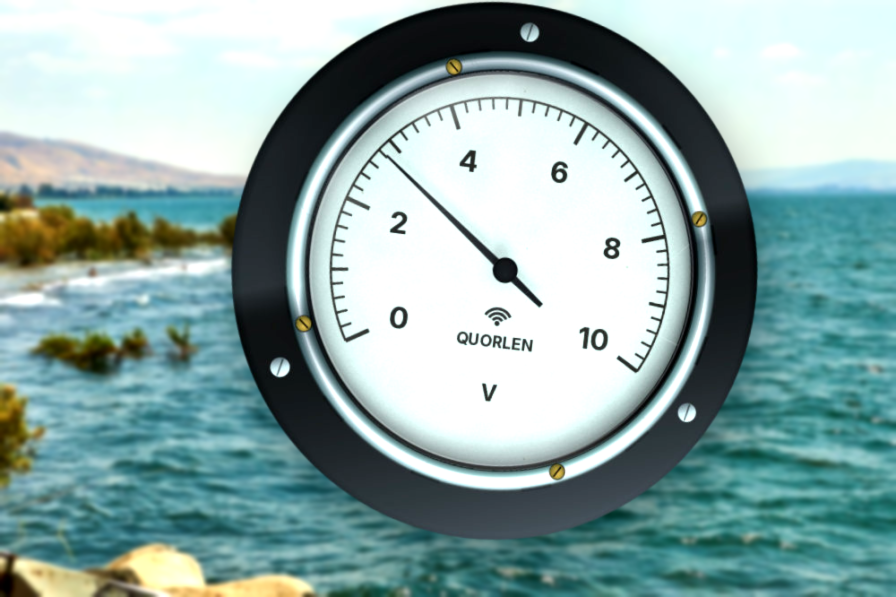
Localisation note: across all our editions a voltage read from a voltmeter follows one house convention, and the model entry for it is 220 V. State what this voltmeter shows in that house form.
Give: 2.8 V
